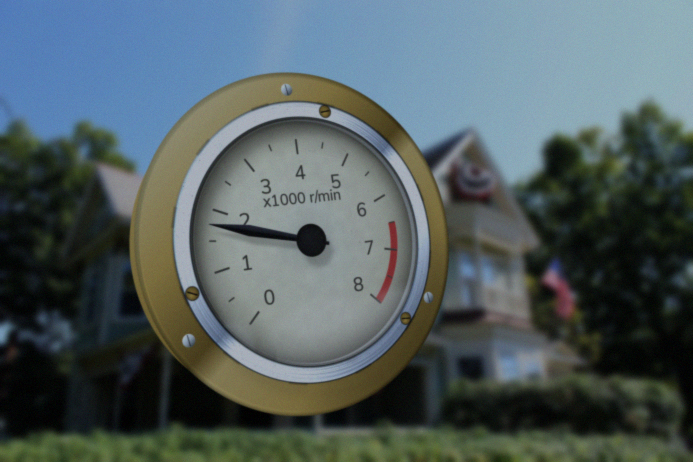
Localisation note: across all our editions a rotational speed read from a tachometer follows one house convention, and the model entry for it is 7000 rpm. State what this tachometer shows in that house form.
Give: 1750 rpm
